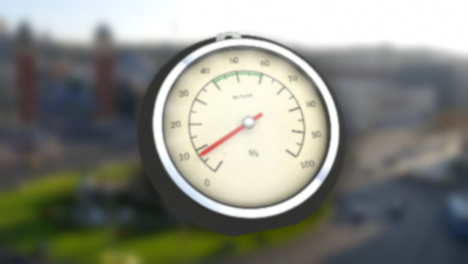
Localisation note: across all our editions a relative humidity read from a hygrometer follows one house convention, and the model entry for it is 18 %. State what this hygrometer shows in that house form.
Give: 7.5 %
